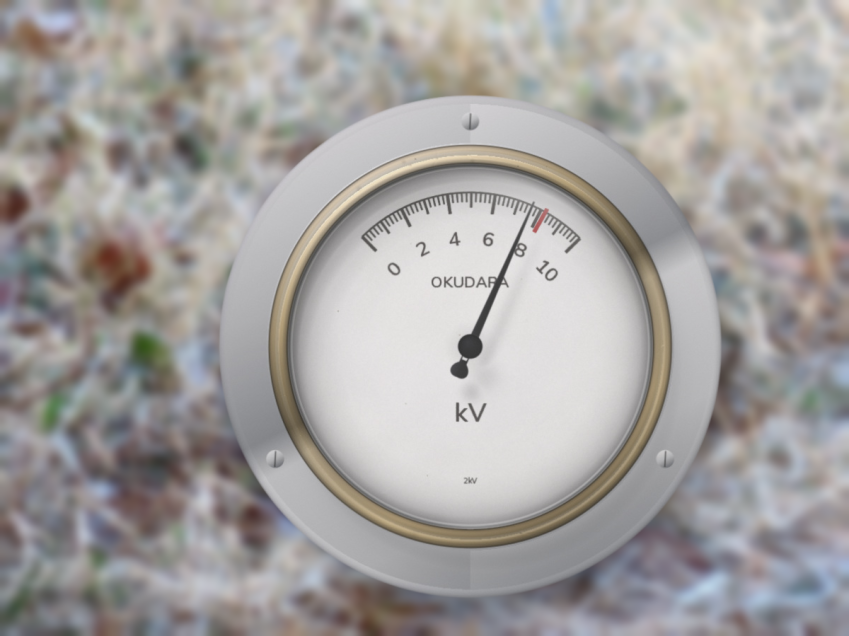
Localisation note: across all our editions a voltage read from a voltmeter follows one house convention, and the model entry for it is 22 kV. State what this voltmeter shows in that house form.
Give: 7.6 kV
